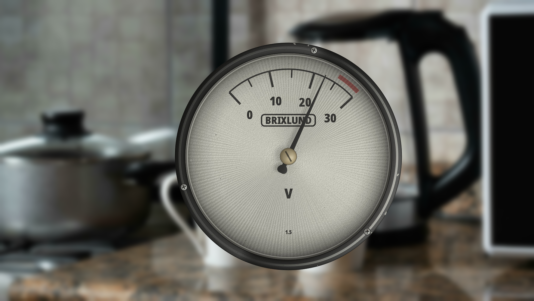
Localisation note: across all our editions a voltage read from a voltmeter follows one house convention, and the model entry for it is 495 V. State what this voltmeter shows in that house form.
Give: 22.5 V
